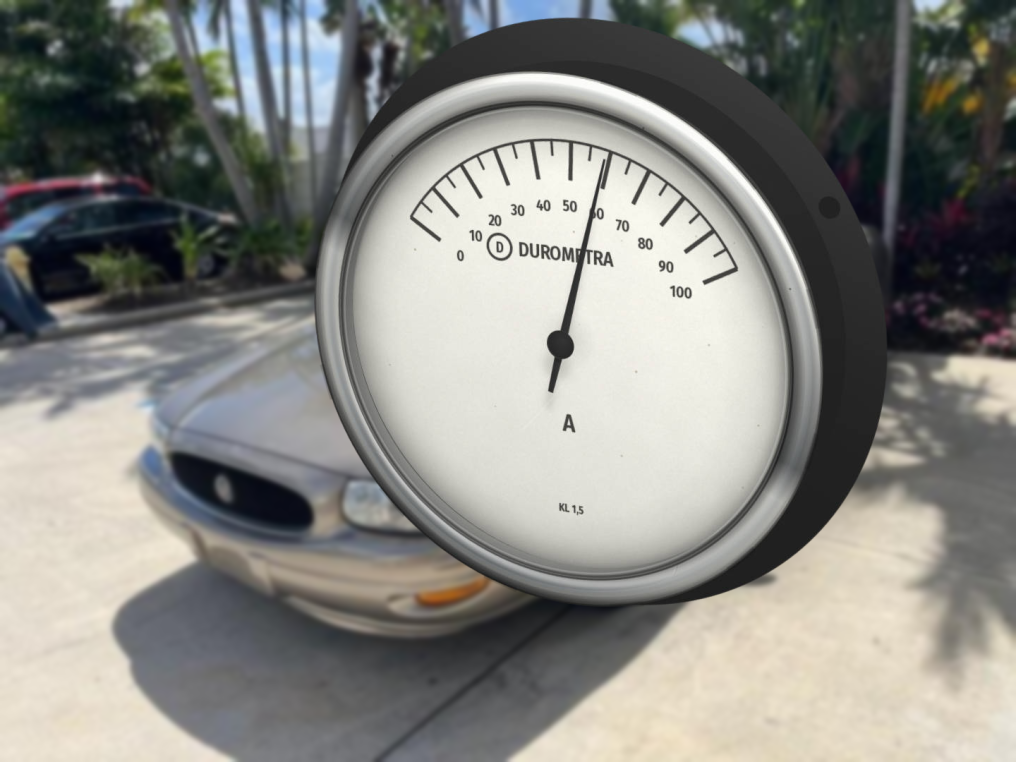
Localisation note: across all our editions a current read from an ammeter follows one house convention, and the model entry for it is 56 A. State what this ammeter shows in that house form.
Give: 60 A
